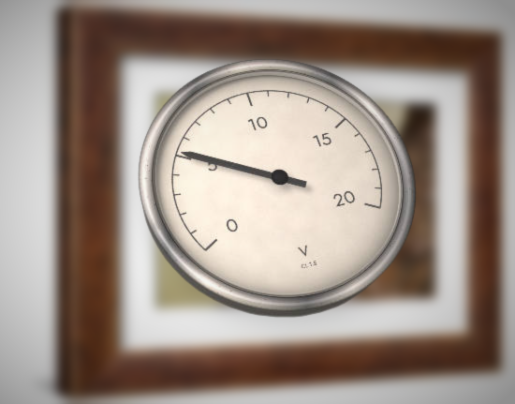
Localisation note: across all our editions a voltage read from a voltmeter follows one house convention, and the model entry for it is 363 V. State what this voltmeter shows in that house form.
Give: 5 V
